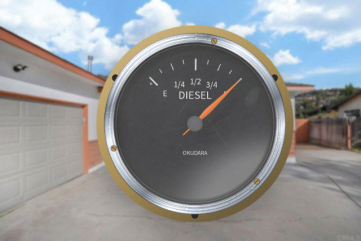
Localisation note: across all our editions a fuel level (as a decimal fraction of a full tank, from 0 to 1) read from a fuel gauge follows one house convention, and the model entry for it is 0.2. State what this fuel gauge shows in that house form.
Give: 1
